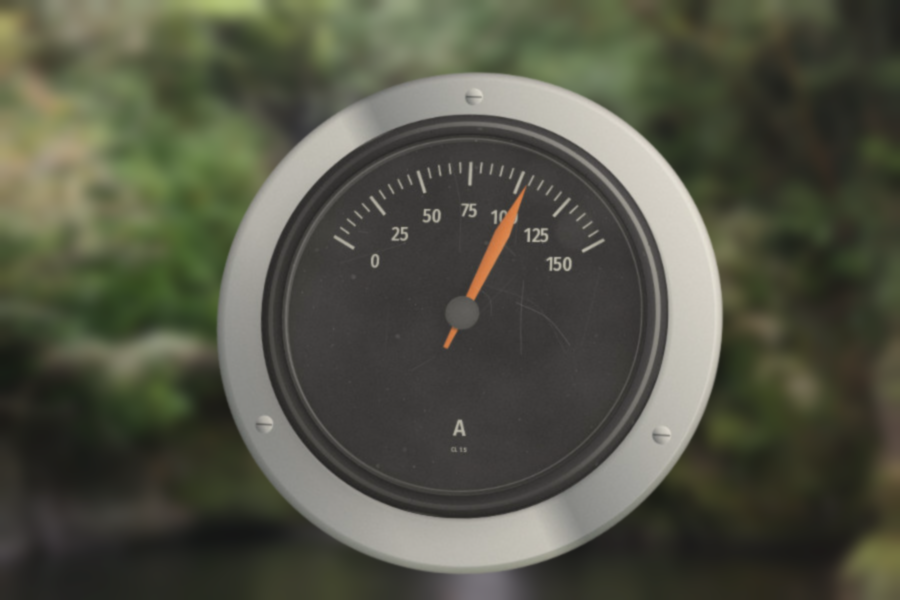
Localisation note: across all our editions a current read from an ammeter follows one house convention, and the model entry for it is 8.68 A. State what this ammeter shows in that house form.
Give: 105 A
